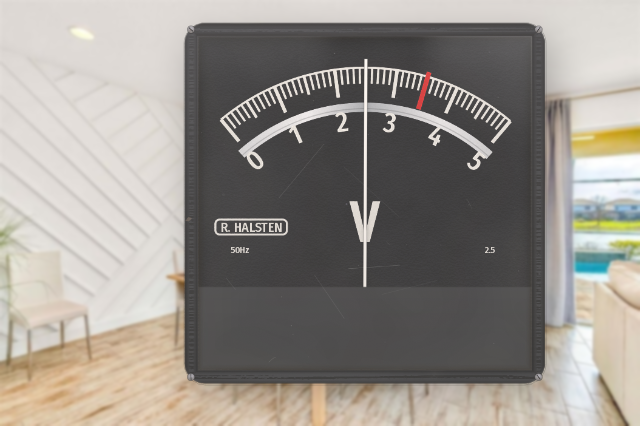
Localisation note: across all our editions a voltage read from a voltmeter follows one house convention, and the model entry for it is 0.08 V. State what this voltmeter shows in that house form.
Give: 2.5 V
